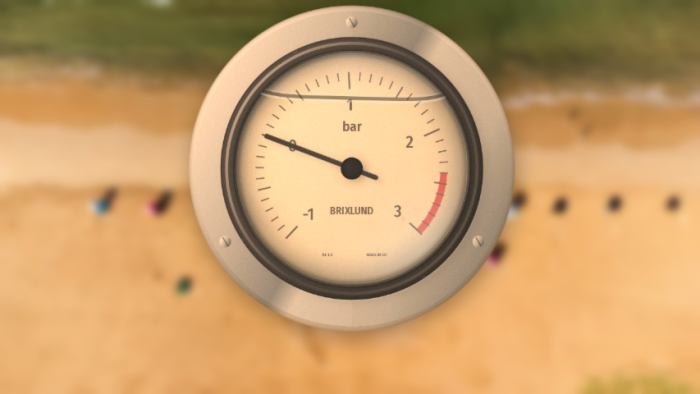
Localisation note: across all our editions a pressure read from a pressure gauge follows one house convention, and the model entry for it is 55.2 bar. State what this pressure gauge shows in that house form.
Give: 0 bar
